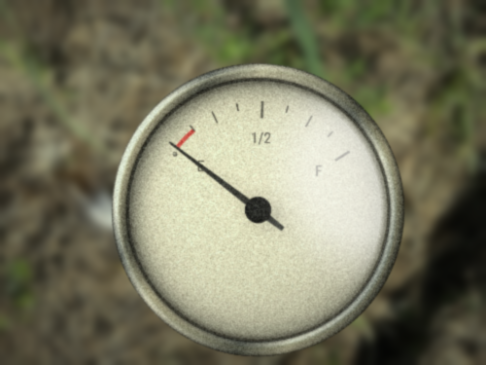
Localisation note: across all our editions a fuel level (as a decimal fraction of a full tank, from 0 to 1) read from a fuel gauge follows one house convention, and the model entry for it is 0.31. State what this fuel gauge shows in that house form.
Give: 0
